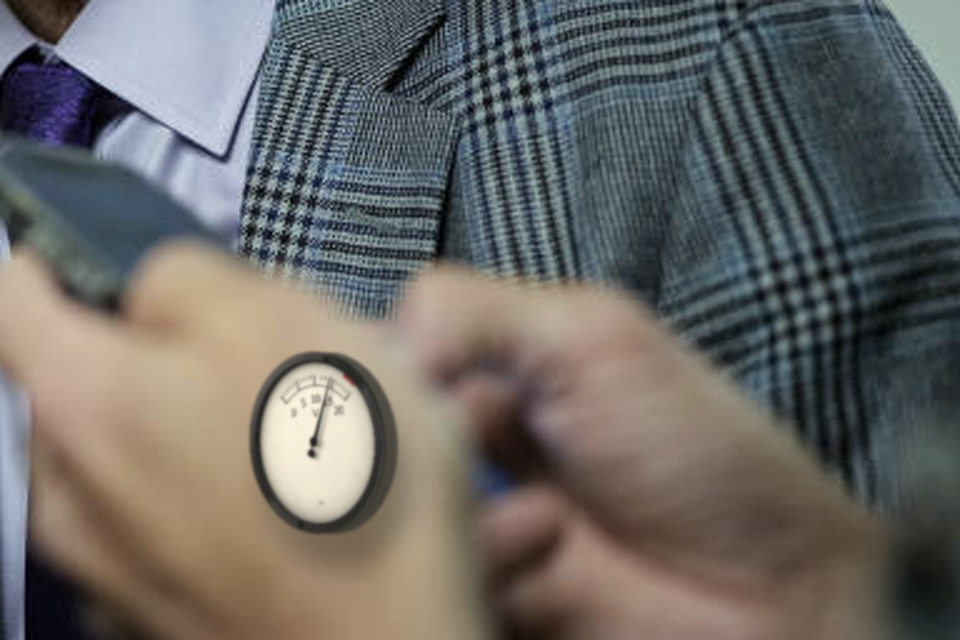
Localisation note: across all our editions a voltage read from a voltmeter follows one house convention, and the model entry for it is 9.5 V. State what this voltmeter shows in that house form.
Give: 15 V
